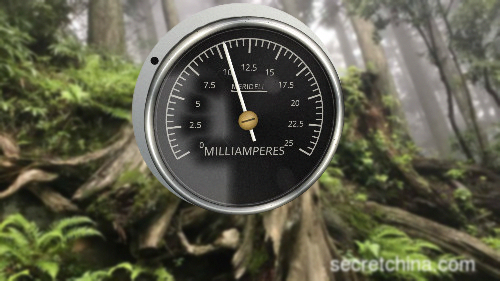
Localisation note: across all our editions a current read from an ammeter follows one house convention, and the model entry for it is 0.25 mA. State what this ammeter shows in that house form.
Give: 10.5 mA
